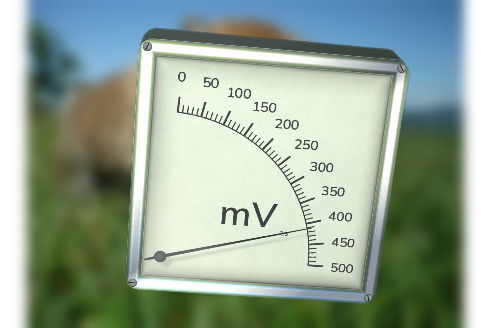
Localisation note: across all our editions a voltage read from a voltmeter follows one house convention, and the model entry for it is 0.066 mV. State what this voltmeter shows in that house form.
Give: 410 mV
